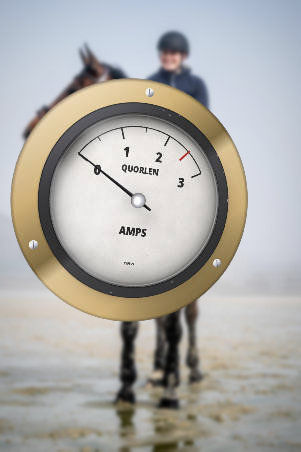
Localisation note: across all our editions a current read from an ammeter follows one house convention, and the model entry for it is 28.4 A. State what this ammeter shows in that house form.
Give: 0 A
